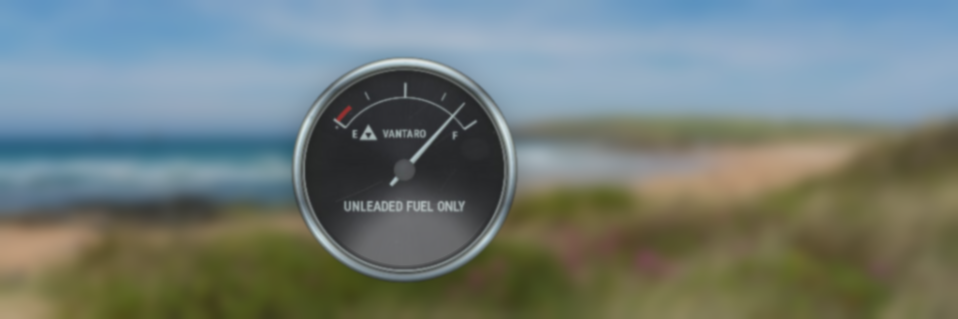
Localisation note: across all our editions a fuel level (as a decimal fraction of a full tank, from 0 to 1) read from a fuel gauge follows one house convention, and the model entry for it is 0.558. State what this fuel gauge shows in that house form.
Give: 0.875
